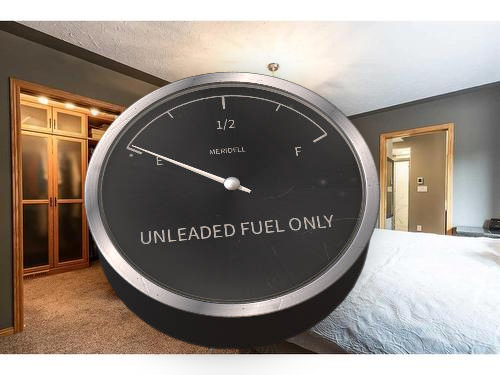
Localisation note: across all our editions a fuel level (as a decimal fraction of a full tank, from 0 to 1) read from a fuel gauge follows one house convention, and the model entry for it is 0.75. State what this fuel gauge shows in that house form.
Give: 0
